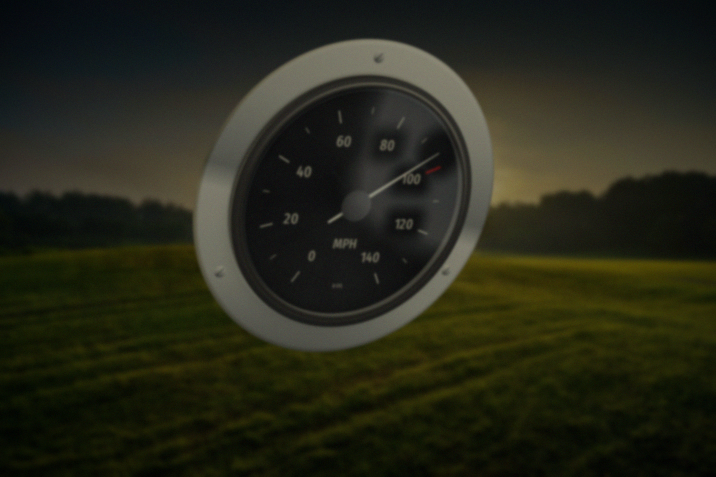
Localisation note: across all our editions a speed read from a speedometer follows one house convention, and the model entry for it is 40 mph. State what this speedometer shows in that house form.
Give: 95 mph
